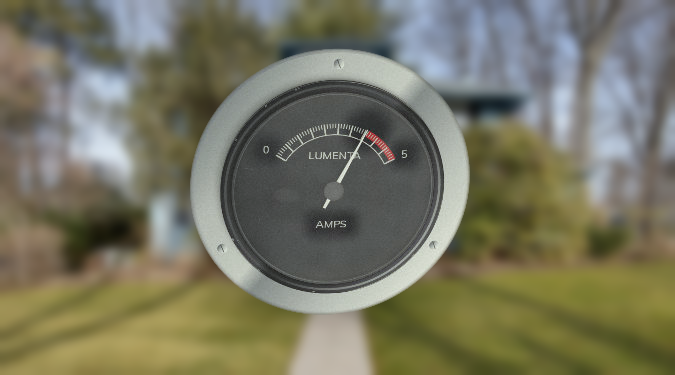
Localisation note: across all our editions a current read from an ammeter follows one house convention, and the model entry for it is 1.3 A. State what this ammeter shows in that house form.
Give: 3.5 A
